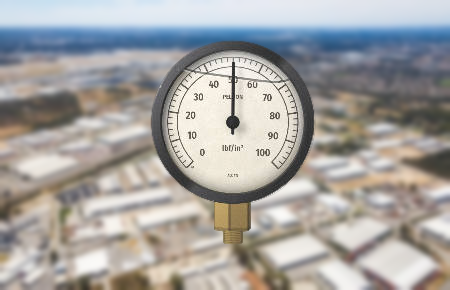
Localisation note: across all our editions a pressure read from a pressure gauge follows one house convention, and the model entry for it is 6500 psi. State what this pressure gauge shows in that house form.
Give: 50 psi
